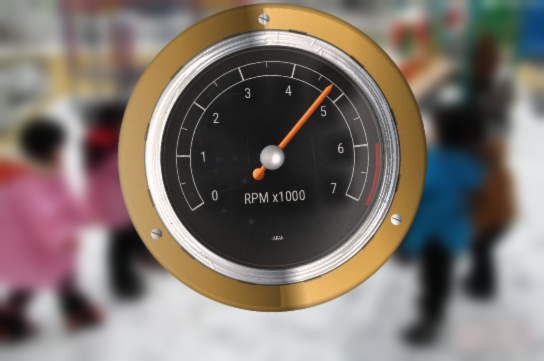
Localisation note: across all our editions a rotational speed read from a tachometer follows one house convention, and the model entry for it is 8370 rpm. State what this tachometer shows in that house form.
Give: 4750 rpm
